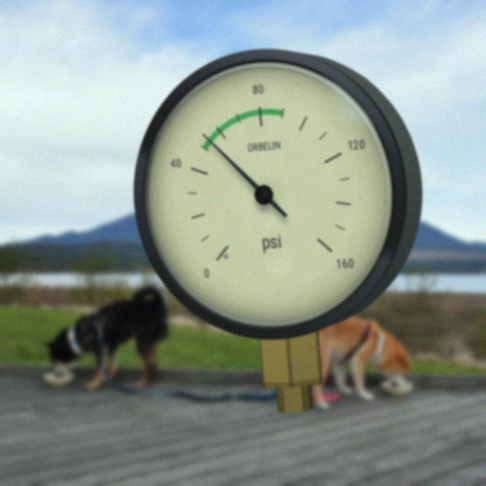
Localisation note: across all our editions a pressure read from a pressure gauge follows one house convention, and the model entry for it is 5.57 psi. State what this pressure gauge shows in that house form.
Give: 55 psi
